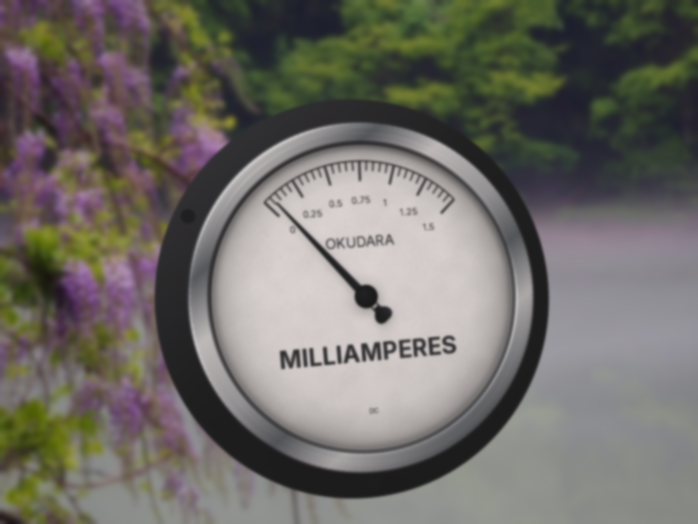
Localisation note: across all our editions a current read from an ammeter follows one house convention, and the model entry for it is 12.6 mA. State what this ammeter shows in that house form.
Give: 0.05 mA
